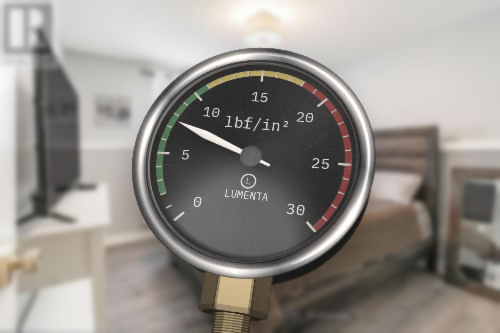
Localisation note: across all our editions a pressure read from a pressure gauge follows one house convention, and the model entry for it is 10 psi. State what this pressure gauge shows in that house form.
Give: 7.5 psi
